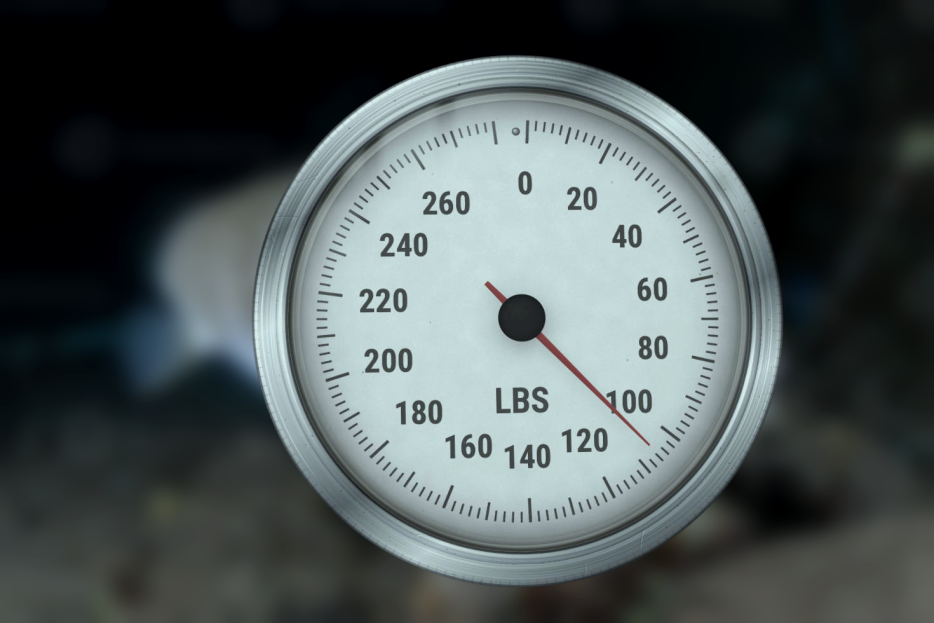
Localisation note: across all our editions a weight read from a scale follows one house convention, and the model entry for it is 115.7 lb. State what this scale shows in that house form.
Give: 106 lb
